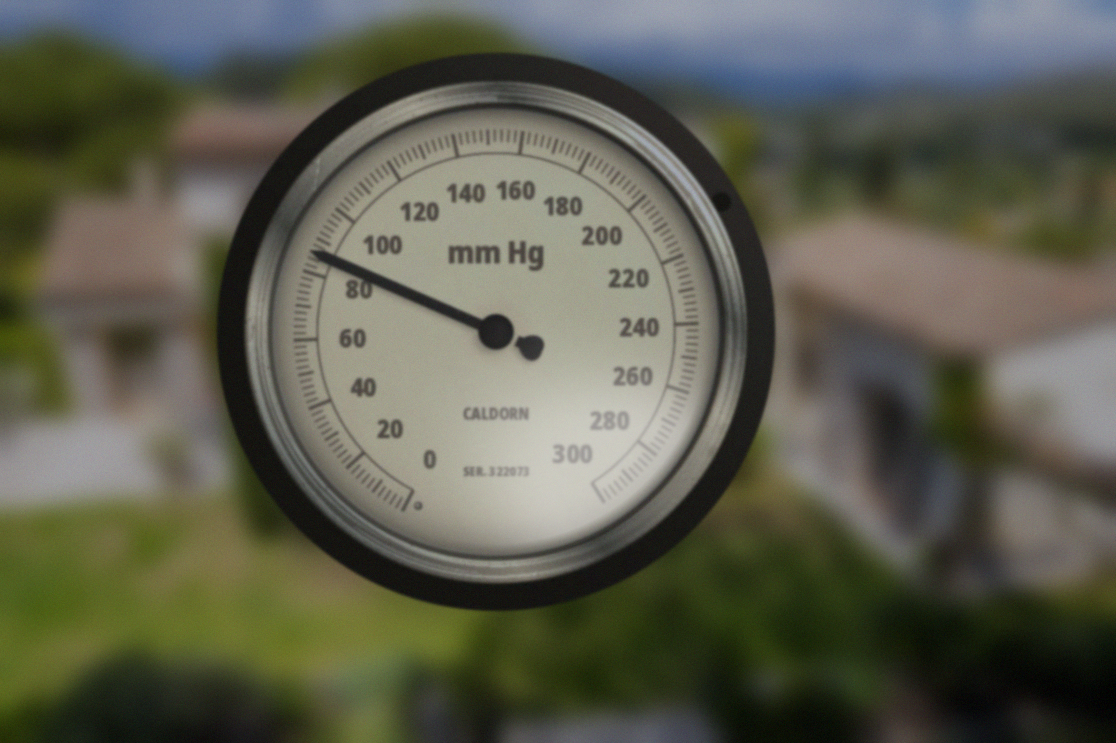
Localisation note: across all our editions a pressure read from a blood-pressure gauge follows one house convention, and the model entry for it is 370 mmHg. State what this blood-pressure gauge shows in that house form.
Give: 86 mmHg
